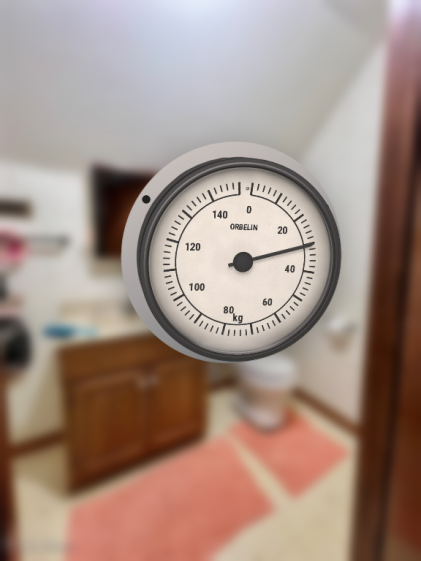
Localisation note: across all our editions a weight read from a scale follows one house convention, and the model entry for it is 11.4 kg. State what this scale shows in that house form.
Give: 30 kg
